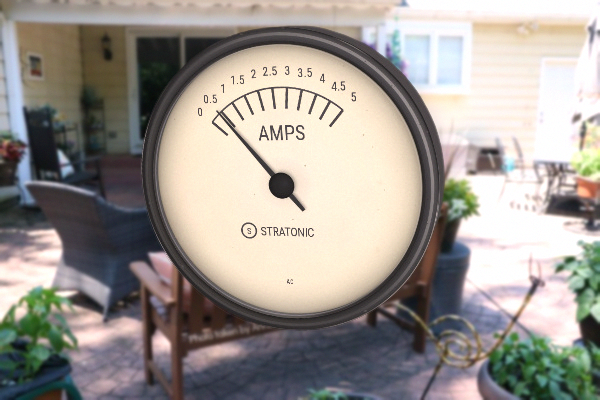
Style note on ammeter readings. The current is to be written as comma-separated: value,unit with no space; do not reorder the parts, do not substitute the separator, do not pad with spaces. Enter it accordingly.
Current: 0.5,A
